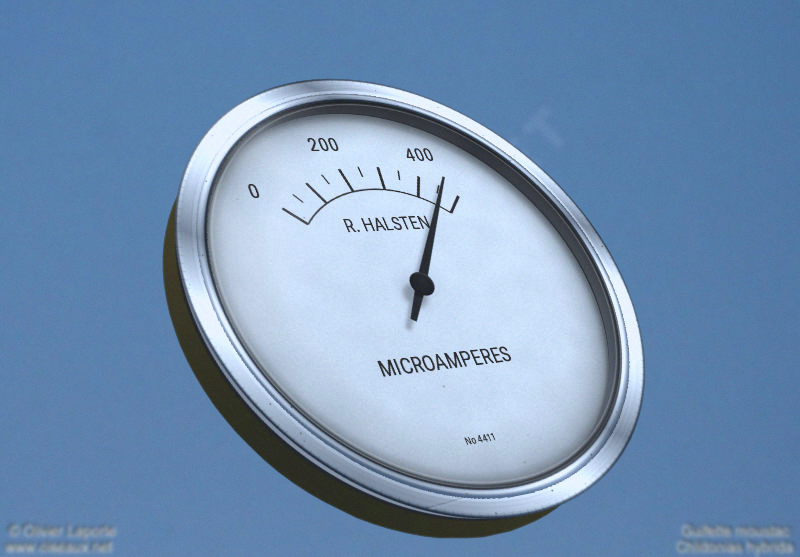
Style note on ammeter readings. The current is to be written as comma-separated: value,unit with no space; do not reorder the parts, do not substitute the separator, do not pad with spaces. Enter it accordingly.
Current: 450,µA
